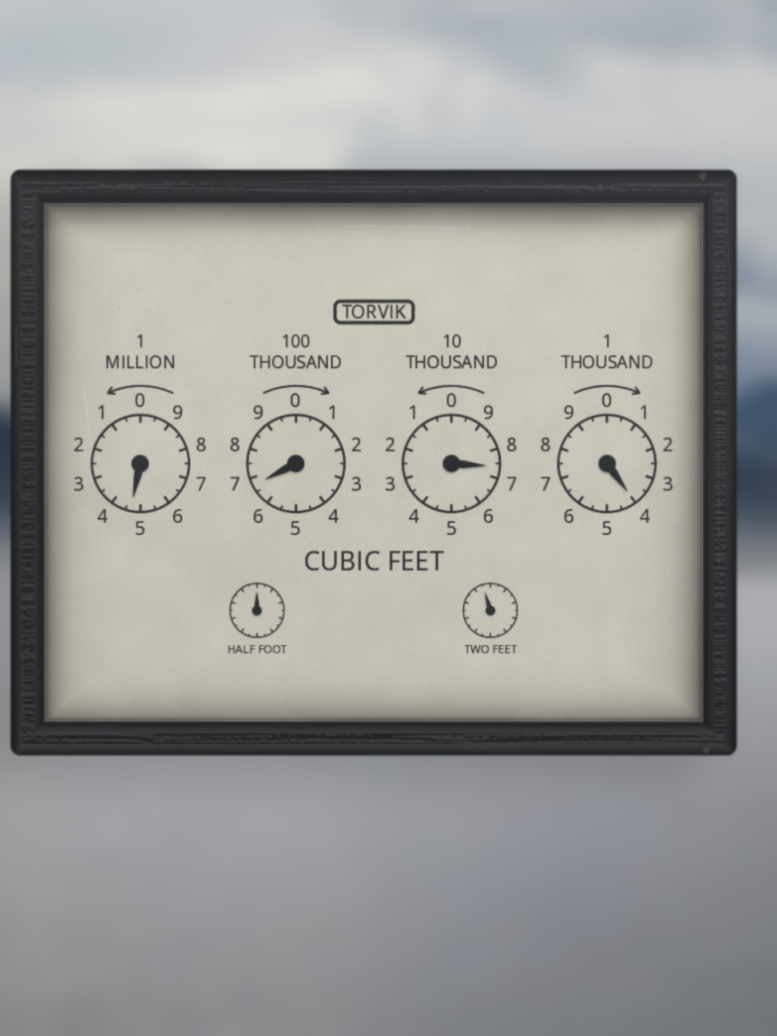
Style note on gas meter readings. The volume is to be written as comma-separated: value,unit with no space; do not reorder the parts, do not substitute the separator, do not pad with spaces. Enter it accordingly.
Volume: 467400,ft³
